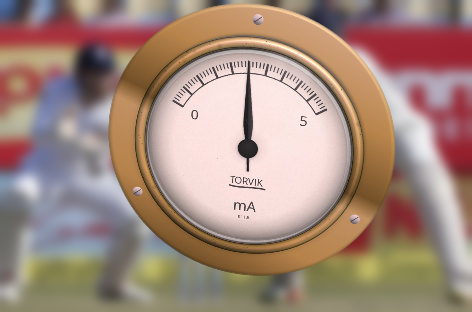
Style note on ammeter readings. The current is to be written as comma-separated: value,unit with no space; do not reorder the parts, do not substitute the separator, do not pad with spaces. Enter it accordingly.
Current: 2.5,mA
